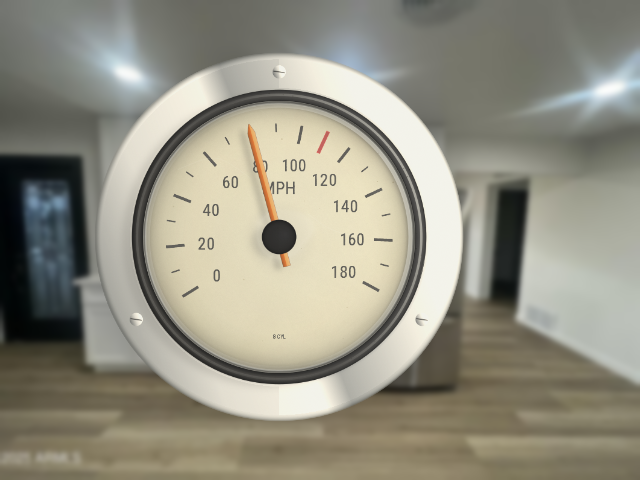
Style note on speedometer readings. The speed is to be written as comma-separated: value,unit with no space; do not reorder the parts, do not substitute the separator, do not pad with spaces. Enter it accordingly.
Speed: 80,mph
